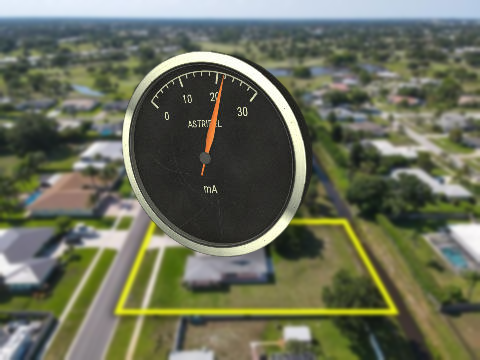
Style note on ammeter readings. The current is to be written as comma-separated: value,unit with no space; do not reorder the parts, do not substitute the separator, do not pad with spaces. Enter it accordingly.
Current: 22,mA
